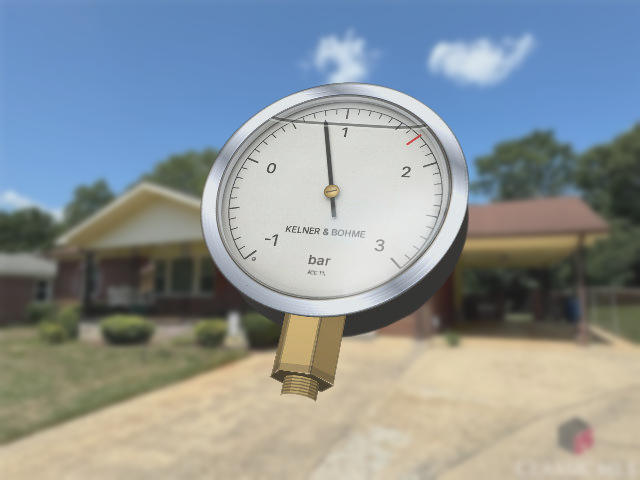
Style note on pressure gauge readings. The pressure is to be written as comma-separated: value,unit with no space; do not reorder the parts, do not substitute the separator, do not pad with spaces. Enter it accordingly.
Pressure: 0.8,bar
